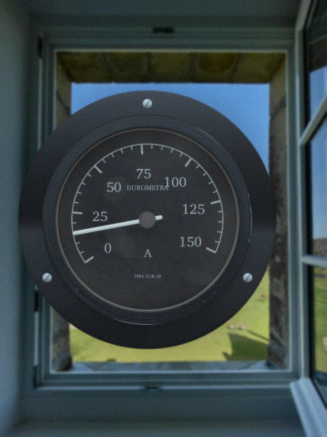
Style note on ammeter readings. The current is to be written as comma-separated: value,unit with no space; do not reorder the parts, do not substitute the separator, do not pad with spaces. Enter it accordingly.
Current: 15,A
